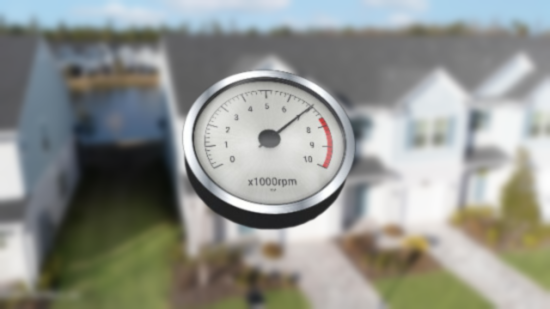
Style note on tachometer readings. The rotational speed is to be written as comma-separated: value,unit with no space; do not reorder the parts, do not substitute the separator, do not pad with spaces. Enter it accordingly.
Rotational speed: 7000,rpm
